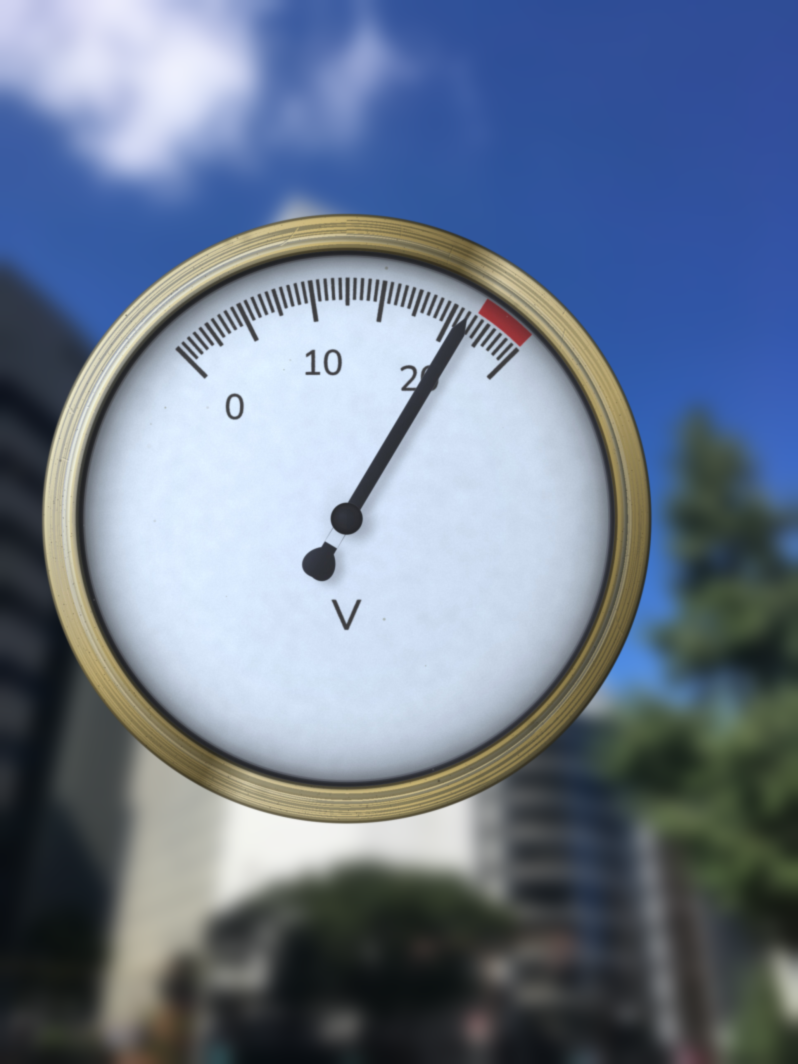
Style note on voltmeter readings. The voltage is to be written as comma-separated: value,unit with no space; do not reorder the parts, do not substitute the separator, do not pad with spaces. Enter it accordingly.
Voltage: 21,V
